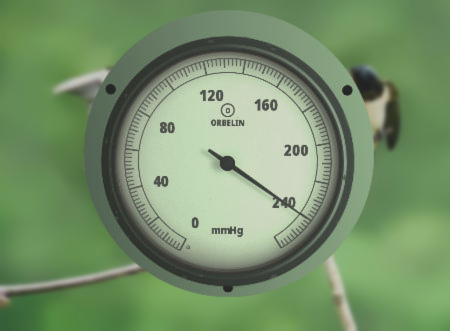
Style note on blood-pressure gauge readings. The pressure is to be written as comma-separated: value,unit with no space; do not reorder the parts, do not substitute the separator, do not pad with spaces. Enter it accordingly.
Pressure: 240,mmHg
